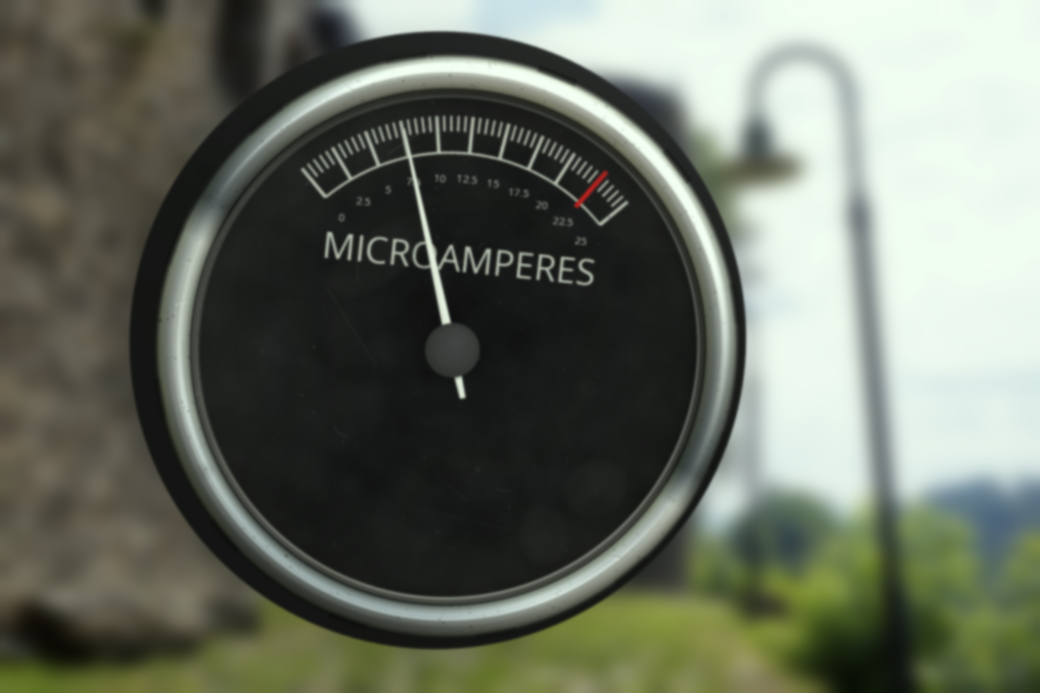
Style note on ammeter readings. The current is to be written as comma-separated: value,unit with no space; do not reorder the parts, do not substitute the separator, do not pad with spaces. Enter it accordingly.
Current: 7.5,µA
